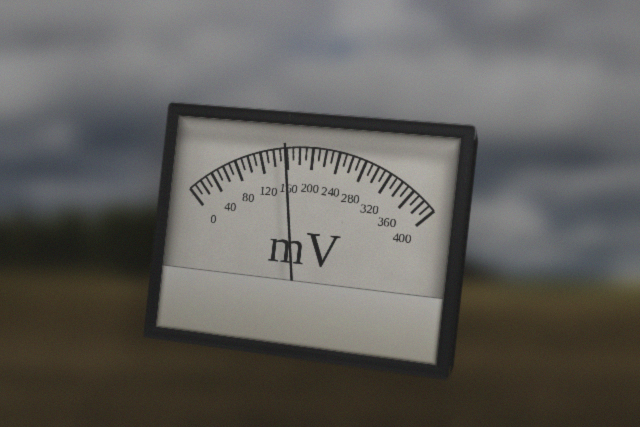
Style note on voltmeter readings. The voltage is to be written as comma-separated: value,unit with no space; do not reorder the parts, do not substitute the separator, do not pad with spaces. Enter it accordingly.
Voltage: 160,mV
